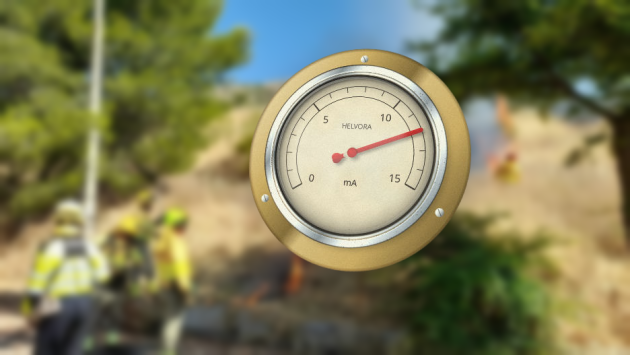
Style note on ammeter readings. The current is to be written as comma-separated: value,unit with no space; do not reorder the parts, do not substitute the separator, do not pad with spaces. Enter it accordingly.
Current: 12,mA
